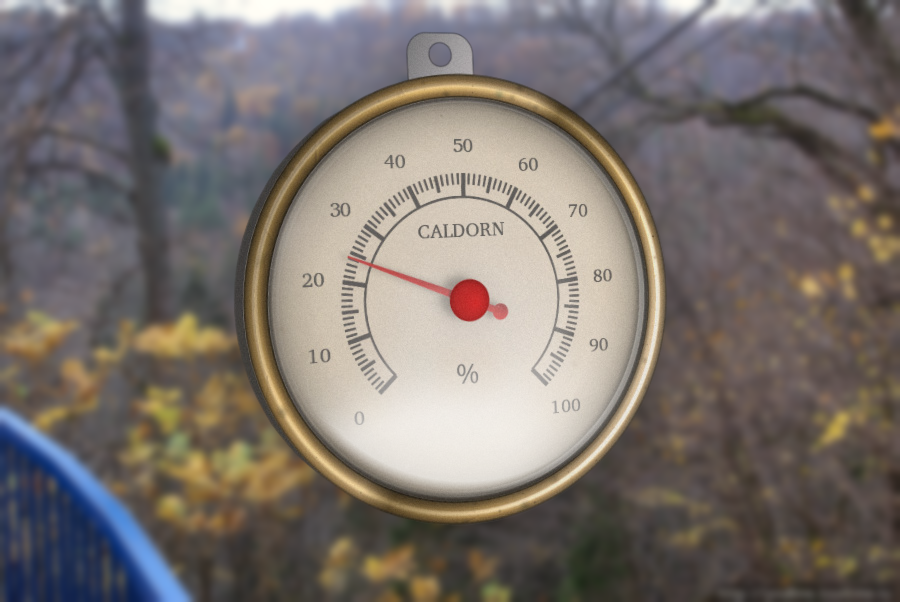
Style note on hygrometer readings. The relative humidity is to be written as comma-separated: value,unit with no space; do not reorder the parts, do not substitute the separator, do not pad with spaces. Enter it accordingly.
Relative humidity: 24,%
